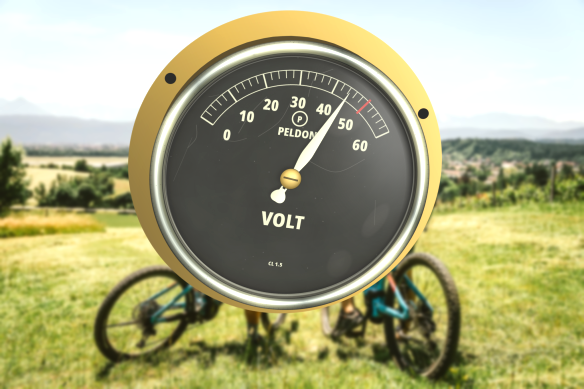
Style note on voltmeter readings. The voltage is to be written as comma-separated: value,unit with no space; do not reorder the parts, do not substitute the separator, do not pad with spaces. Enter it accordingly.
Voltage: 44,V
